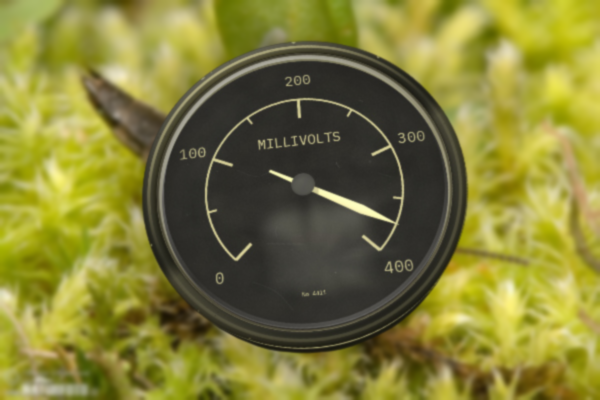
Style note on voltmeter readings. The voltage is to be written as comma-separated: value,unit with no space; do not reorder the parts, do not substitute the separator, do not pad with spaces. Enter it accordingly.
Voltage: 375,mV
